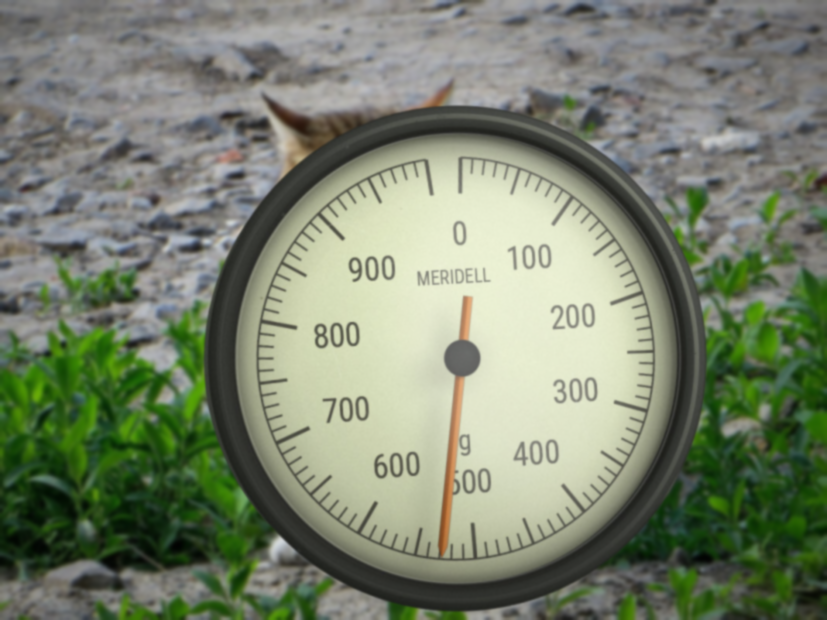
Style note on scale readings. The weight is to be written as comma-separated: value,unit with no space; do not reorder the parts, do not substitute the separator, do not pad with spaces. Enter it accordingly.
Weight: 530,g
